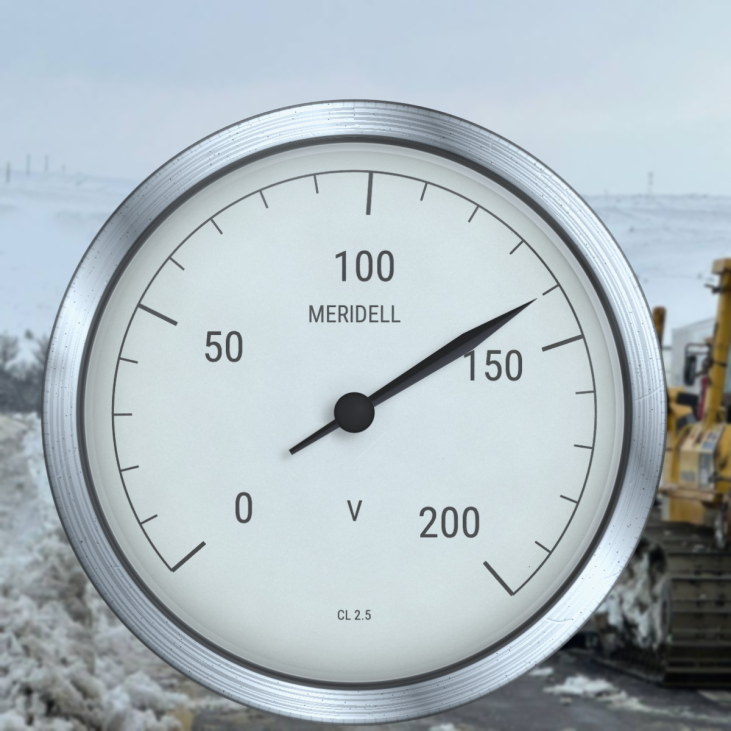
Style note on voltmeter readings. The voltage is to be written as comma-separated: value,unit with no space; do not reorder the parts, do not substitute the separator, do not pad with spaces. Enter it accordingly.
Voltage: 140,V
